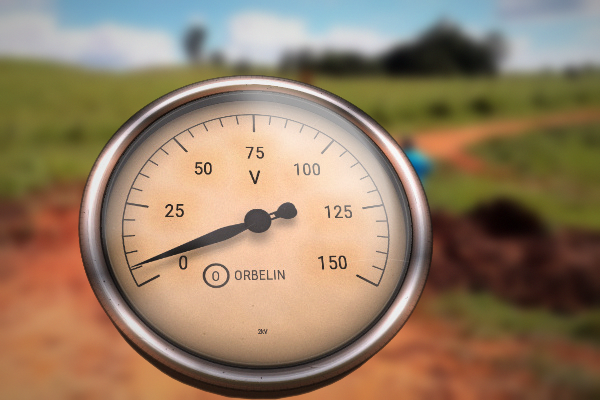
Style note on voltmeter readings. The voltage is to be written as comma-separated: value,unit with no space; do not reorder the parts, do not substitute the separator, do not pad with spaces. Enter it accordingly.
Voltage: 5,V
